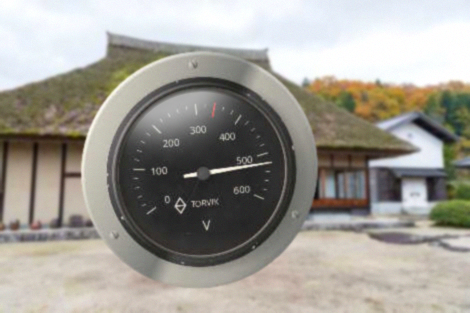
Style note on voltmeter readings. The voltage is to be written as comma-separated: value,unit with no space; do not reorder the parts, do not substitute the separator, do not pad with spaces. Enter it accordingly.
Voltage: 520,V
